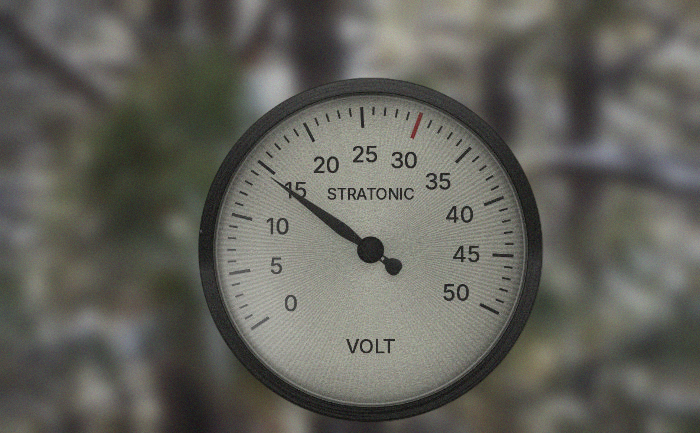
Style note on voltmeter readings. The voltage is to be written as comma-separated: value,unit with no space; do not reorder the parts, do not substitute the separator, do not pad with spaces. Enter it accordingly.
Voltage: 14.5,V
